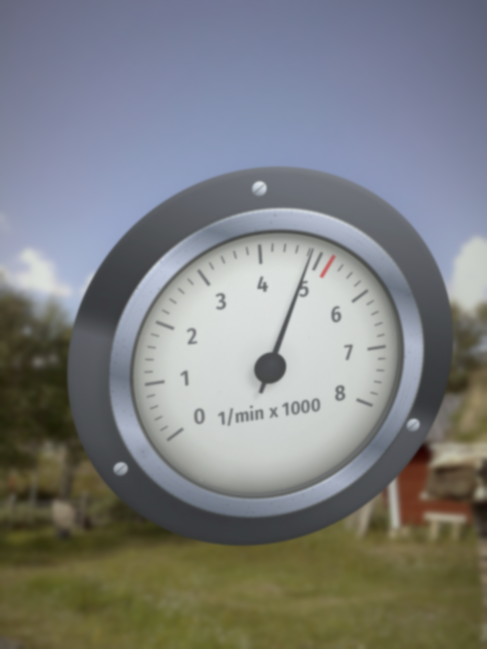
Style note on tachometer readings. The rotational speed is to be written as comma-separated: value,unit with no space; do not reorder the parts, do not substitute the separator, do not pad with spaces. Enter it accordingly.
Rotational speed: 4800,rpm
